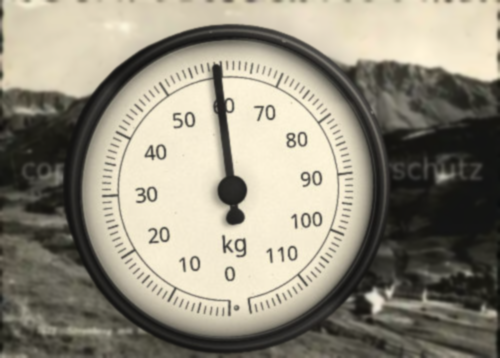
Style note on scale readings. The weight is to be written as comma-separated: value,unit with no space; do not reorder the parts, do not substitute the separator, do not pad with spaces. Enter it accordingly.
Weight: 59,kg
